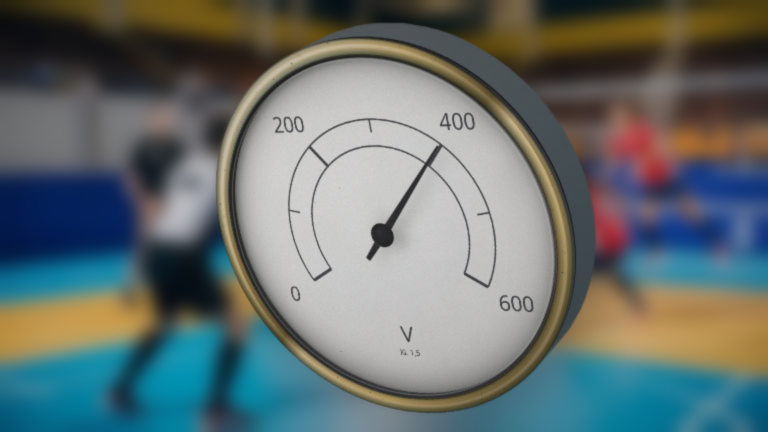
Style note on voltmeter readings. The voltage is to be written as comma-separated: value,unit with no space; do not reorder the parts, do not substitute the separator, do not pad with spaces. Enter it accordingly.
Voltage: 400,V
